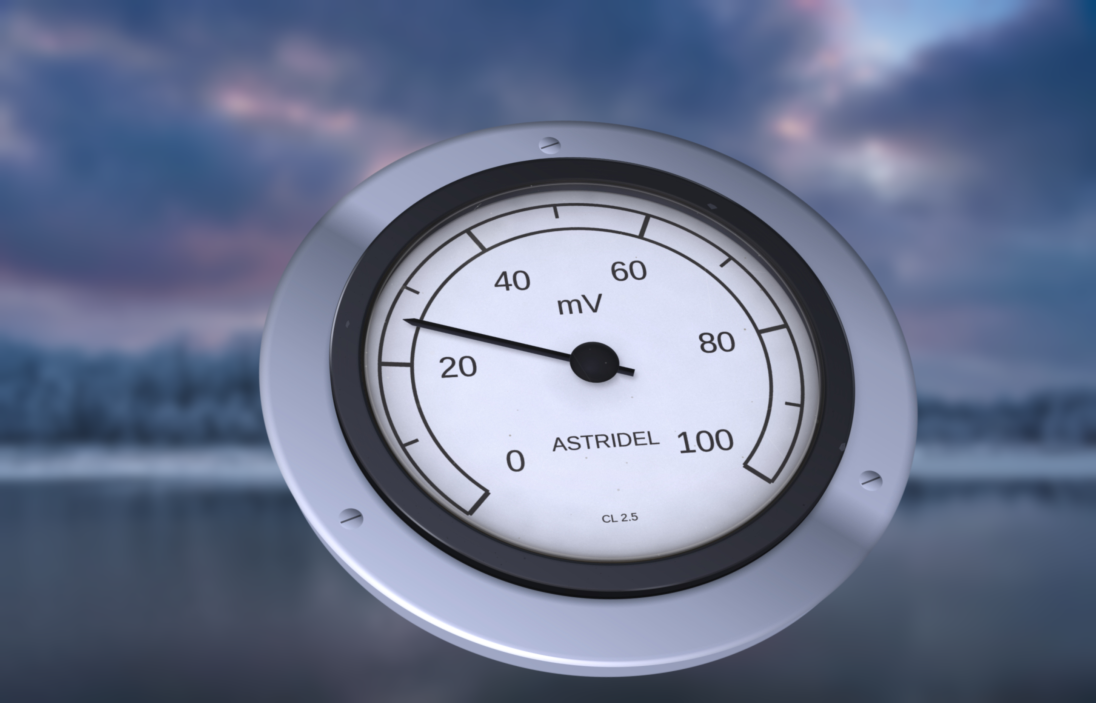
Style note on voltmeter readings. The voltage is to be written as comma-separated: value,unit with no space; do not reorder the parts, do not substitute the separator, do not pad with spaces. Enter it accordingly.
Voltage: 25,mV
